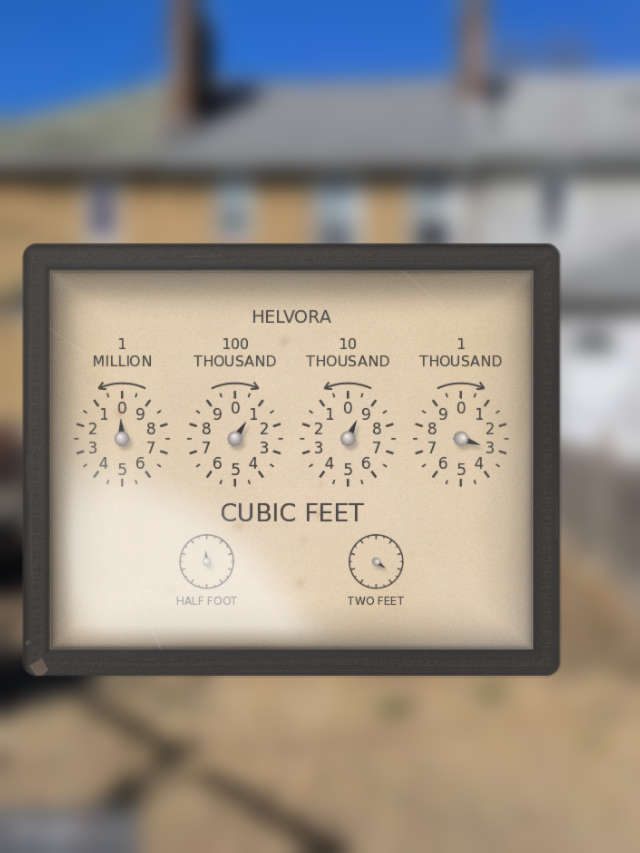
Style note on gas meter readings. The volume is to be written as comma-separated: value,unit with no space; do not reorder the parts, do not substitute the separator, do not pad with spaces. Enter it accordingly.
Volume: 9300,ft³
